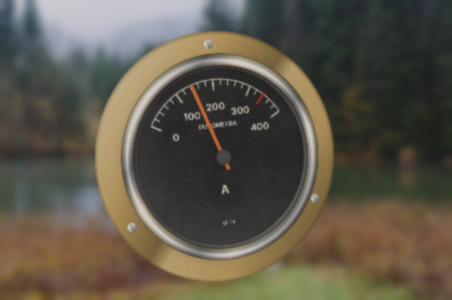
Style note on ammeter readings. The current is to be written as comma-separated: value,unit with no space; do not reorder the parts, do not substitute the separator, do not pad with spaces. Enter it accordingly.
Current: 140,A
